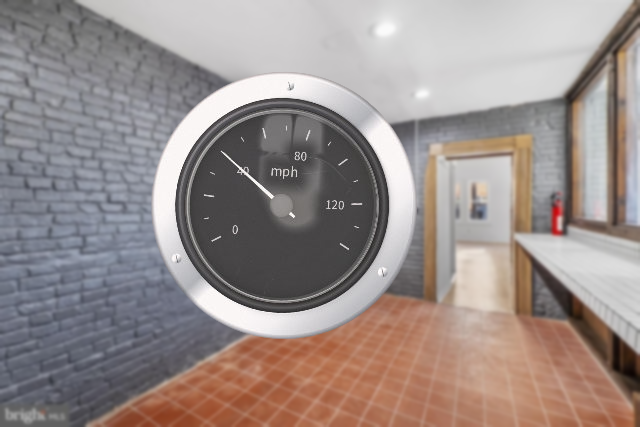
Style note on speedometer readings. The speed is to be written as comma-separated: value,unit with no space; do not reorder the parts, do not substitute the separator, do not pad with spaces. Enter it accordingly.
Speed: 40,mph
